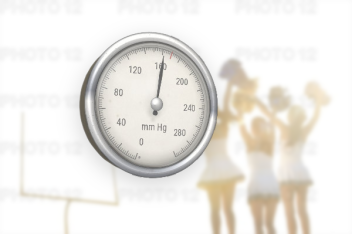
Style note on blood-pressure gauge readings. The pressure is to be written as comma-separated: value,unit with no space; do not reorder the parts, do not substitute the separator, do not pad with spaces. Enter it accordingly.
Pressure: 160,mmHg
